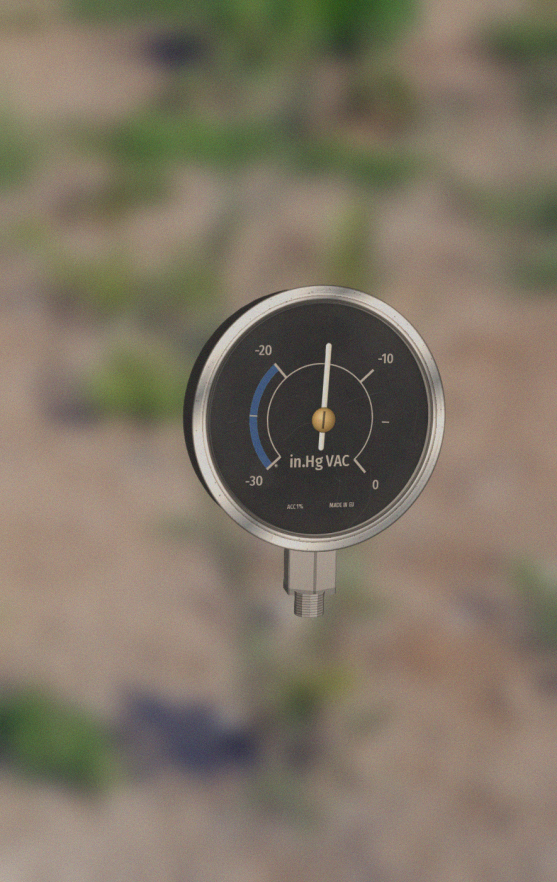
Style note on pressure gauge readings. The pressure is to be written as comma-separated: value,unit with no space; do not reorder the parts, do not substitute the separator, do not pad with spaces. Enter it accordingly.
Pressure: -15,inHg
